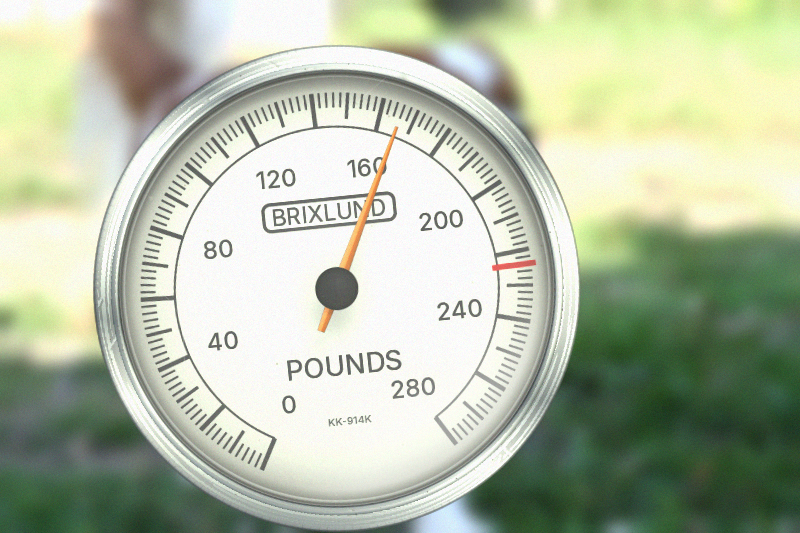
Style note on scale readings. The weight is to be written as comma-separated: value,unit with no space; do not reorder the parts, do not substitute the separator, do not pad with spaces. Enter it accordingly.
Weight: 166,lb
